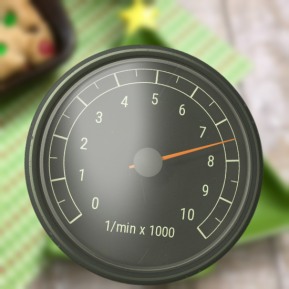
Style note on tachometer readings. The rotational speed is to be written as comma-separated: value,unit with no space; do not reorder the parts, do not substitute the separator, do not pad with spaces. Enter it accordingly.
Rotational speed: 7500,rpm
